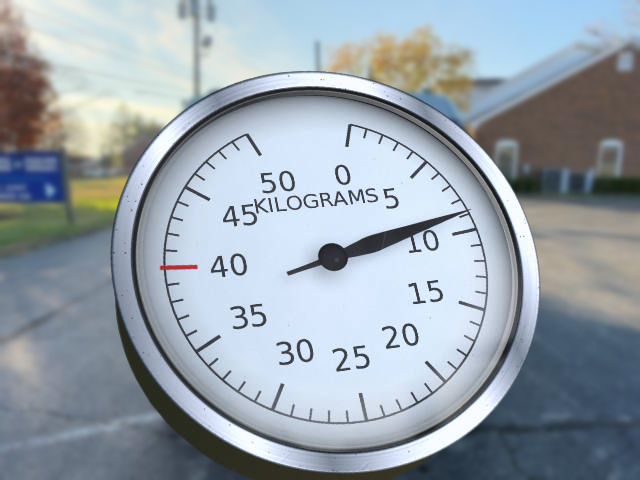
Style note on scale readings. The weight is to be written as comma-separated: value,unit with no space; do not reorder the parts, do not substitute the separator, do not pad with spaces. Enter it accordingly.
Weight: 9,kg
